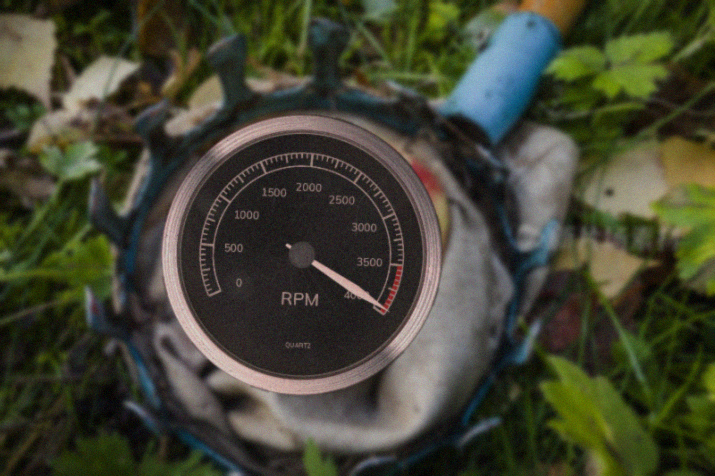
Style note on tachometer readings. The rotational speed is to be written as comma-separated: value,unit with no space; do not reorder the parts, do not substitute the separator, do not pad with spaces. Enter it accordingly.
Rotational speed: 3950,rpm
